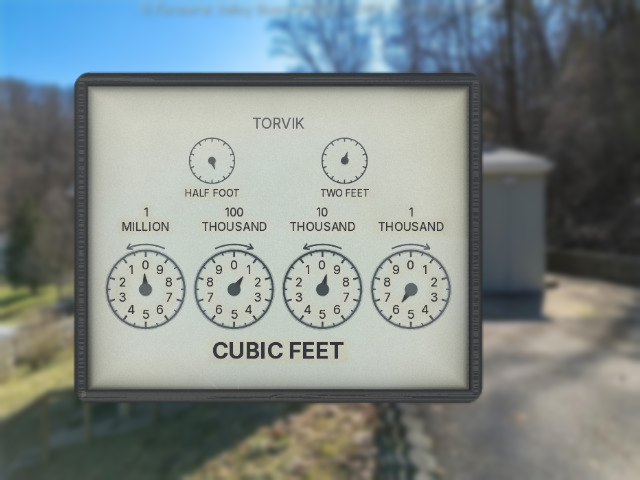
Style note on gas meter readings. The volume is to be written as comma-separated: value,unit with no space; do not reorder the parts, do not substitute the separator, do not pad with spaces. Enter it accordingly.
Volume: 9600,ft³
